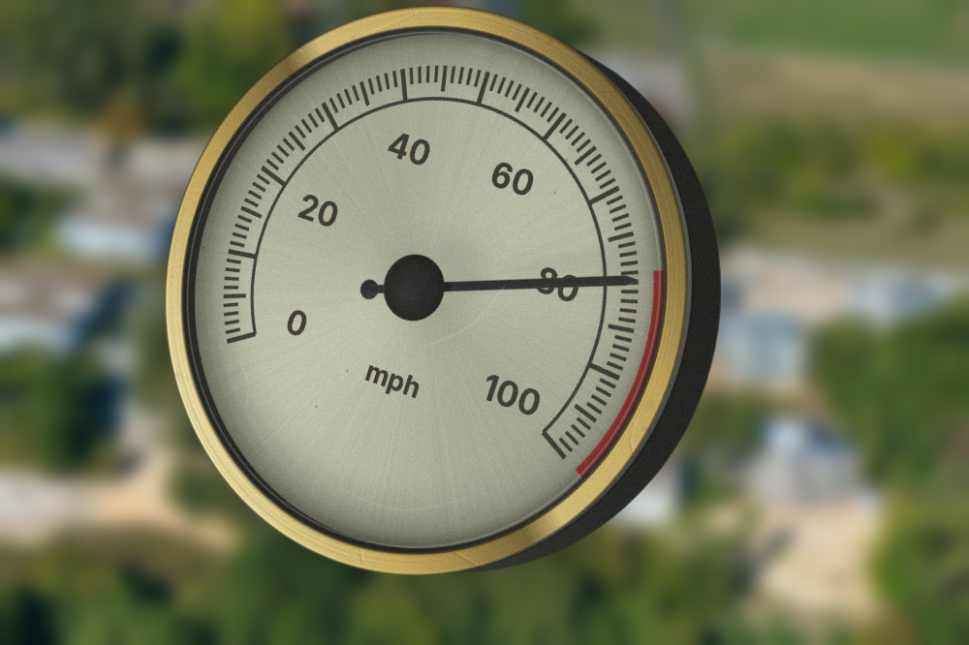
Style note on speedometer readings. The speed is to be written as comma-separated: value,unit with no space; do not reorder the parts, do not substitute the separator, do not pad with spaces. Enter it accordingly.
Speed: 80,mph
